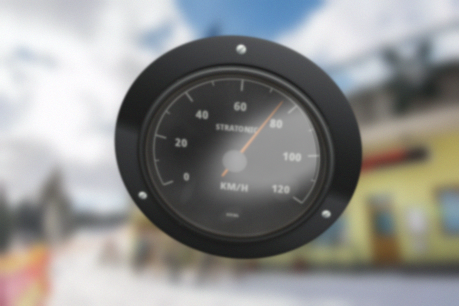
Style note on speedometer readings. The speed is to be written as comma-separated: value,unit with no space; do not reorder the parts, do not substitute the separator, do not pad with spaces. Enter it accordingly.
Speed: 75,km/h
